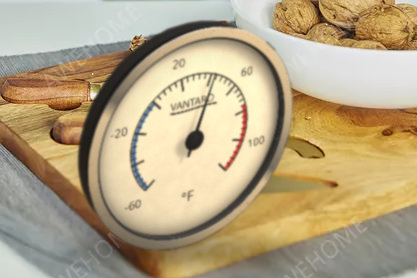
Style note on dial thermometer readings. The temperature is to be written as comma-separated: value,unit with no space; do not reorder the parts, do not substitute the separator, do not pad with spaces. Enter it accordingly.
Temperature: 40,°F
